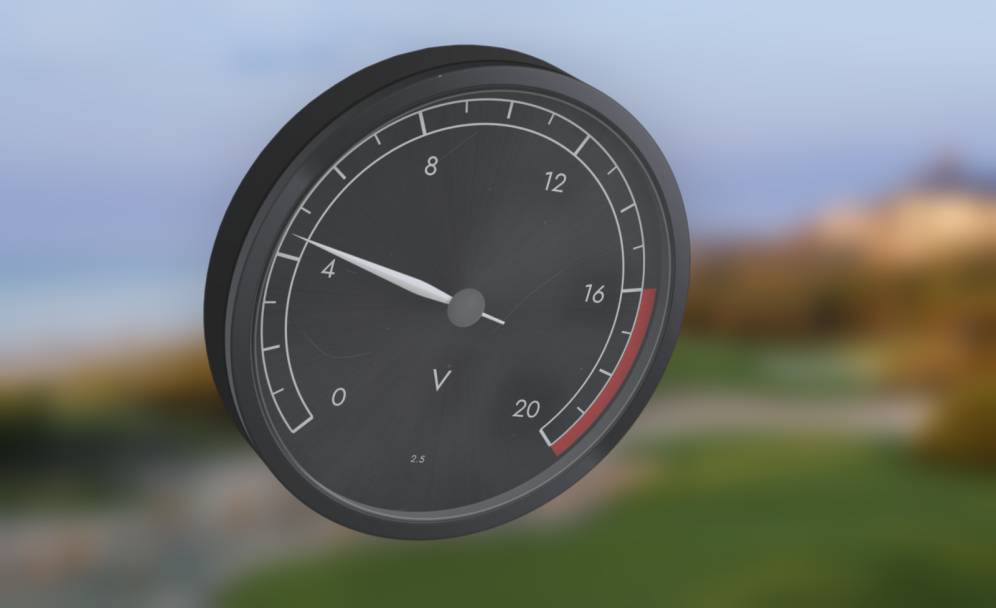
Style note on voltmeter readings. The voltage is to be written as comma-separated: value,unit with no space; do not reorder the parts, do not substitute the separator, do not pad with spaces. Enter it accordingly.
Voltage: 4.5,V
